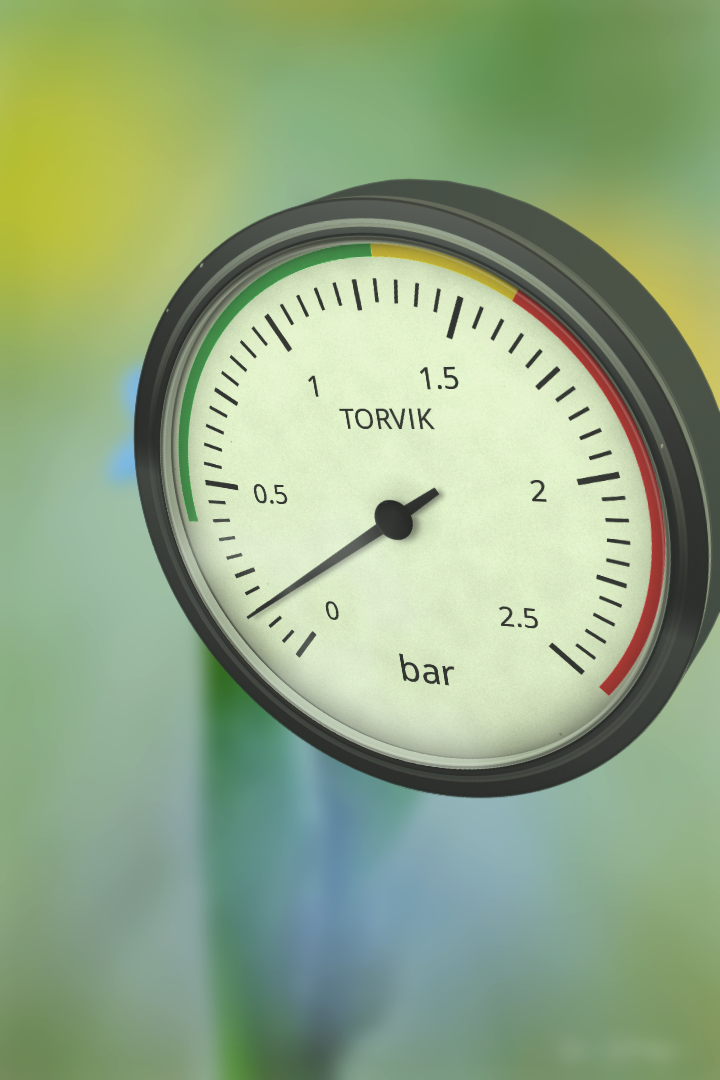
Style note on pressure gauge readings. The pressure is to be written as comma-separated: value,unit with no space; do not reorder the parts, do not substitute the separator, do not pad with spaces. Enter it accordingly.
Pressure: 0.15,bar
